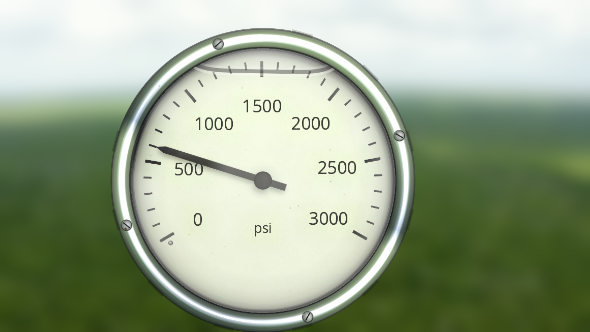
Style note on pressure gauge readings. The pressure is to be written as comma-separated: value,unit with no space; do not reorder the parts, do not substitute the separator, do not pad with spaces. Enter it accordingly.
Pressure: 600,psi
